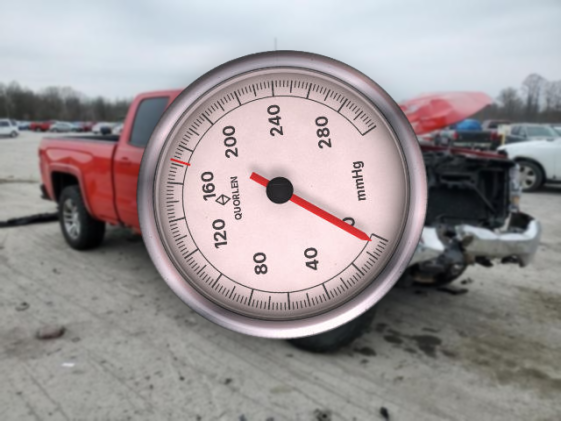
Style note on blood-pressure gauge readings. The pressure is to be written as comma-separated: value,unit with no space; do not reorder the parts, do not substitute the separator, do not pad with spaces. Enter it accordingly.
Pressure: 4,mmHg
